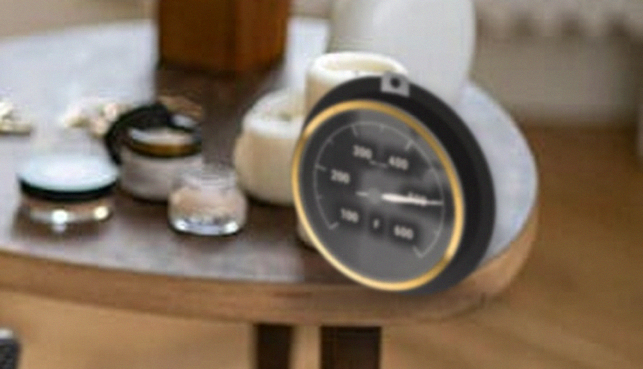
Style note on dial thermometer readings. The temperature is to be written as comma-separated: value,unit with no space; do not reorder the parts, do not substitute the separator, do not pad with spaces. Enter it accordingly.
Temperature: 500,°F
